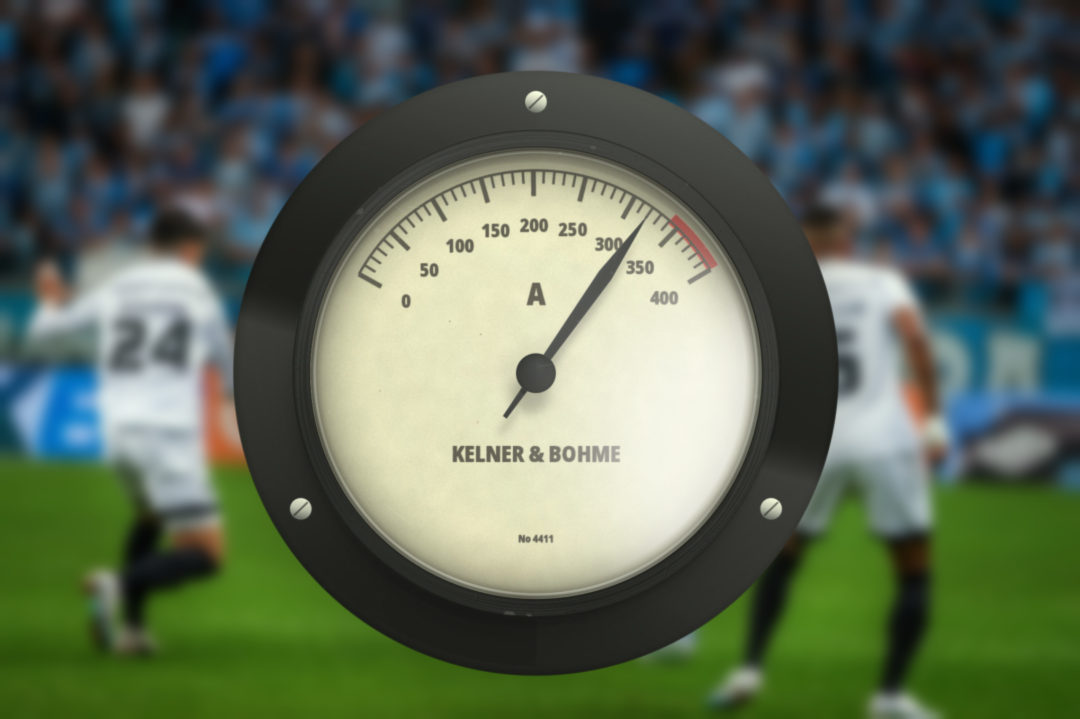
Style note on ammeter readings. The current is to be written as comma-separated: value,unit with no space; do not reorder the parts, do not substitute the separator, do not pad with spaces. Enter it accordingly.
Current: 320,A
